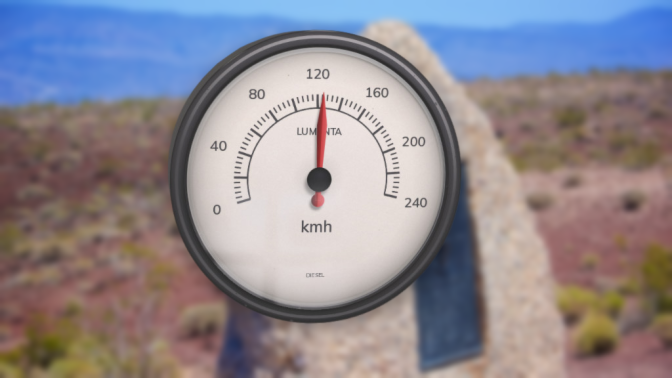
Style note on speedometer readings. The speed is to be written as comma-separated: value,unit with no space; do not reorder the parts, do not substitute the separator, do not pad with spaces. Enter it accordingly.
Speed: 124,km/h
